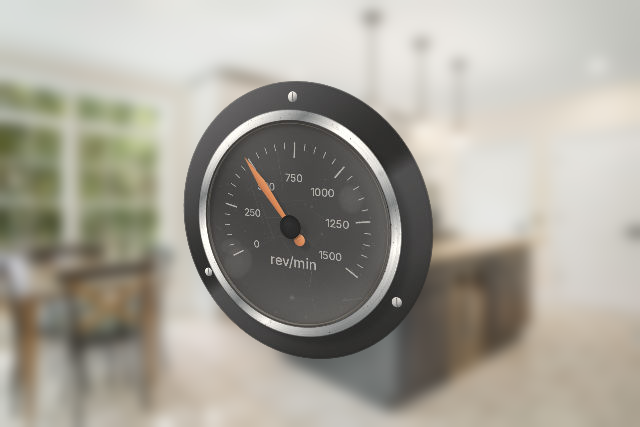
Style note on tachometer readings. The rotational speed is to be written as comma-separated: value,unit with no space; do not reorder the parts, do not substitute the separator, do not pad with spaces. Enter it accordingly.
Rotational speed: 500,rpm
